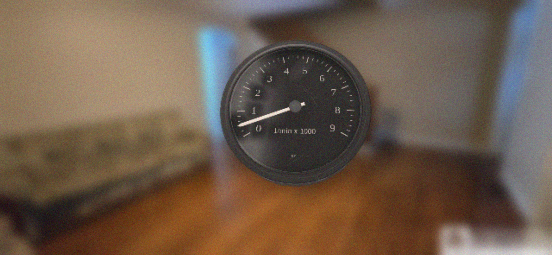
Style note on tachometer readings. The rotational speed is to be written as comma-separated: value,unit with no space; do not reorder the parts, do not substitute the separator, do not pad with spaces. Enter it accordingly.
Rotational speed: 400,rpm
